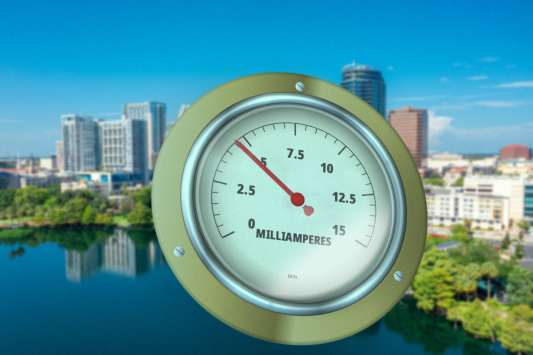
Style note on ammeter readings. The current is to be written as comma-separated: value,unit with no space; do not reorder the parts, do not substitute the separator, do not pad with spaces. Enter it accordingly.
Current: 4.5,mA
